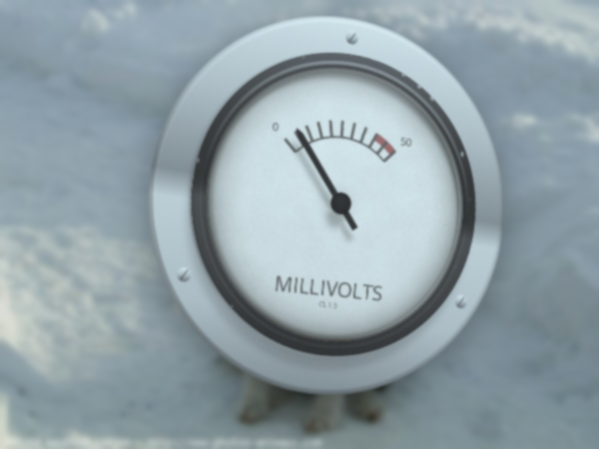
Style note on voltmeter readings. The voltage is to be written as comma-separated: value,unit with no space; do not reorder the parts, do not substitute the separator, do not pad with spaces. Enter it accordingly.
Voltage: 5,mV
